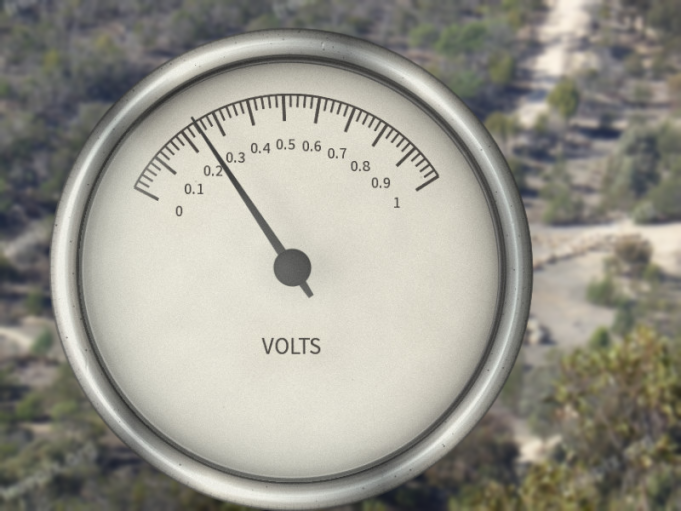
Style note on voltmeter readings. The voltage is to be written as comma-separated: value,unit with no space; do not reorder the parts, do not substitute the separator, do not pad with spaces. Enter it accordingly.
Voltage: 0.24,V
